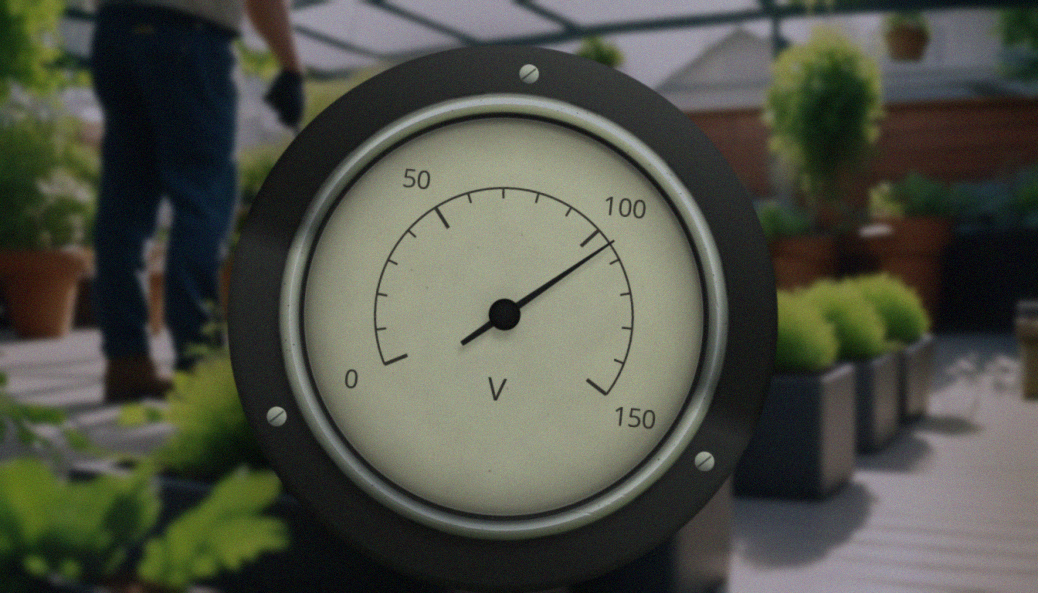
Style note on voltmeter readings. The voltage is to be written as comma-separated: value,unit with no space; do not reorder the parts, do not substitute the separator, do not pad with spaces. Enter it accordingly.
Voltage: 105,V
